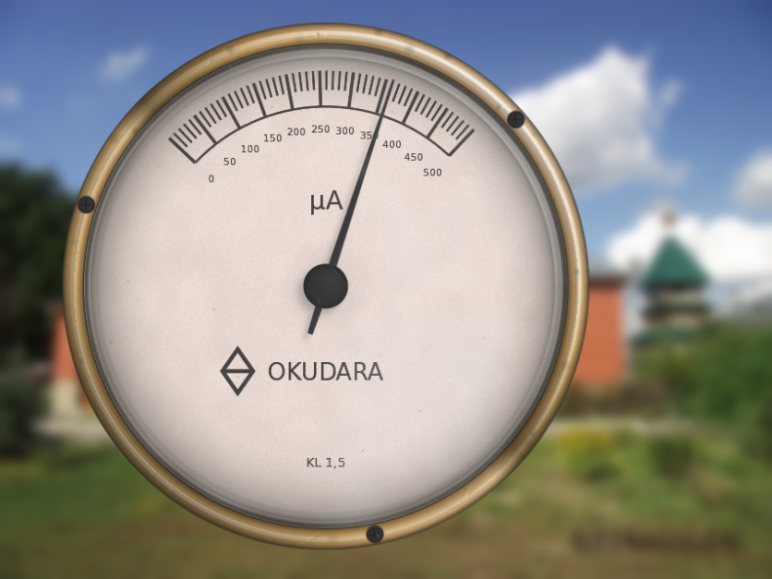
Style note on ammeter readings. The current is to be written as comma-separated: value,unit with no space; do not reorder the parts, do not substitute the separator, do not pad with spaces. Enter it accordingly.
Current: 360,µA
